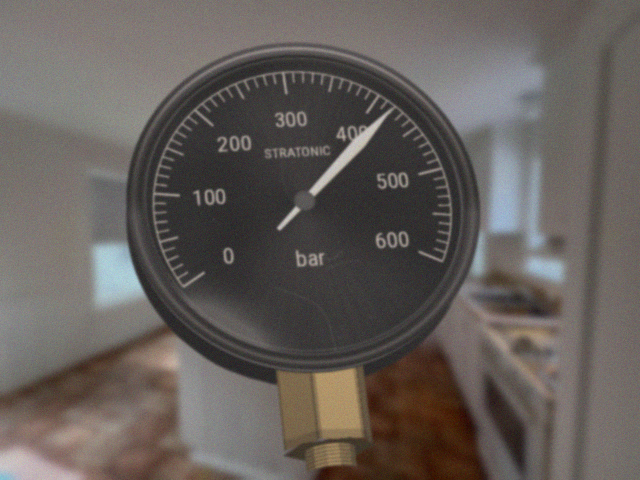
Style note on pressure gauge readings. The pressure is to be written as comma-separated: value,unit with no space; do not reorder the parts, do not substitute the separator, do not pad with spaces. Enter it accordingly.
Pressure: 420,bar
